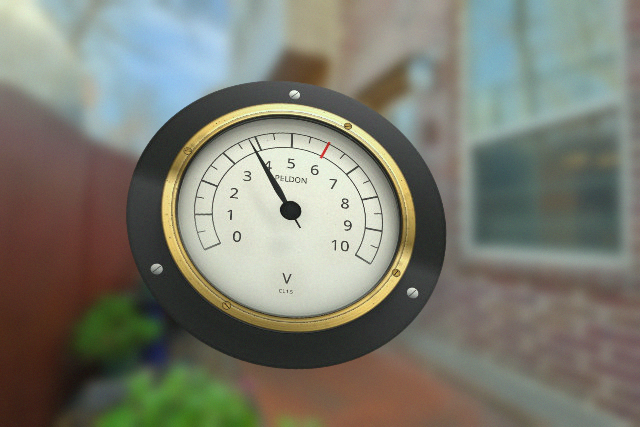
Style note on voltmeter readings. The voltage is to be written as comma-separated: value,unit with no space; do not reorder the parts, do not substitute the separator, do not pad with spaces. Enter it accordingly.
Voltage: 3.75,V
